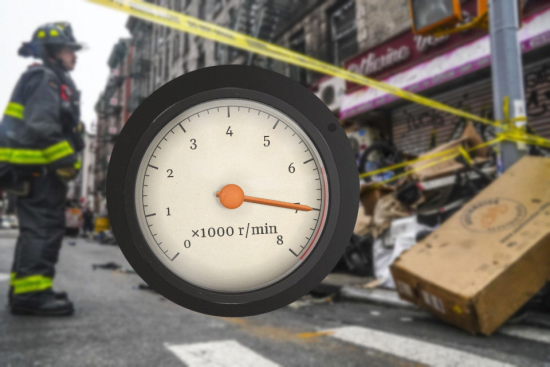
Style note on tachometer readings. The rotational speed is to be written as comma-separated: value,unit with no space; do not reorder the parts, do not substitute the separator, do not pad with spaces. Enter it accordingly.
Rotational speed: 7000,rpm
